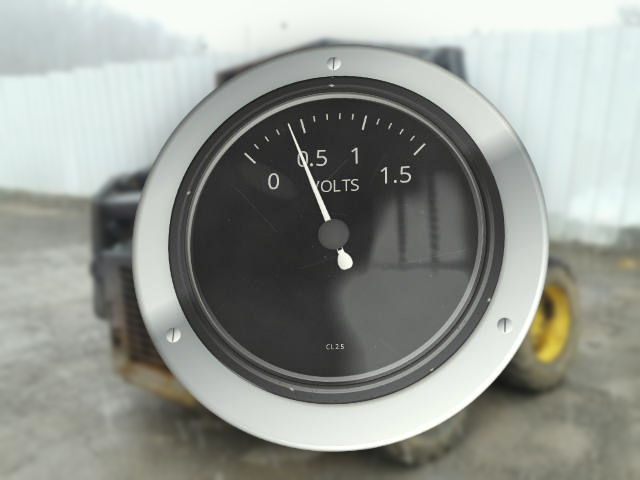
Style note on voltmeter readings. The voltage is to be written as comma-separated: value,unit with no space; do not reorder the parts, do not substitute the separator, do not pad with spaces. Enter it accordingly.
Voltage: 0.4,V
